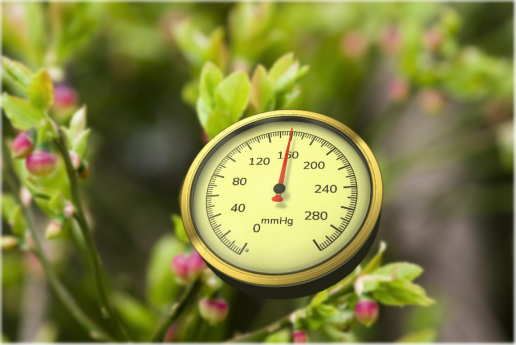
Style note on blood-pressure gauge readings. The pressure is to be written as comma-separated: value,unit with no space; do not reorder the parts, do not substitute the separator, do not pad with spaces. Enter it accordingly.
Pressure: 160,mmHg
